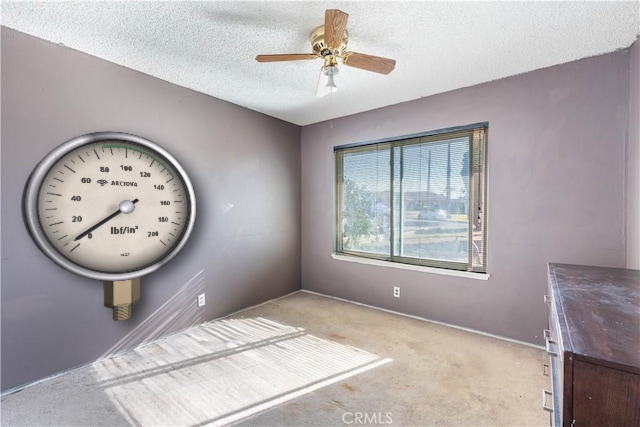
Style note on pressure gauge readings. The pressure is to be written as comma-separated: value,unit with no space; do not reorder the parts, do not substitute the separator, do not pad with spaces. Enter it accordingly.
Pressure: 5,psi
